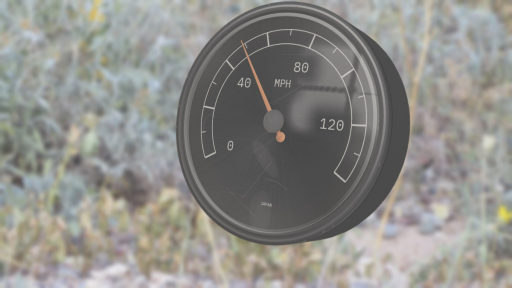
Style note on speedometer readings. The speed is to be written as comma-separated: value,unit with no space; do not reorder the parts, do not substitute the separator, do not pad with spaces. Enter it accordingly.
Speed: 50,mph
